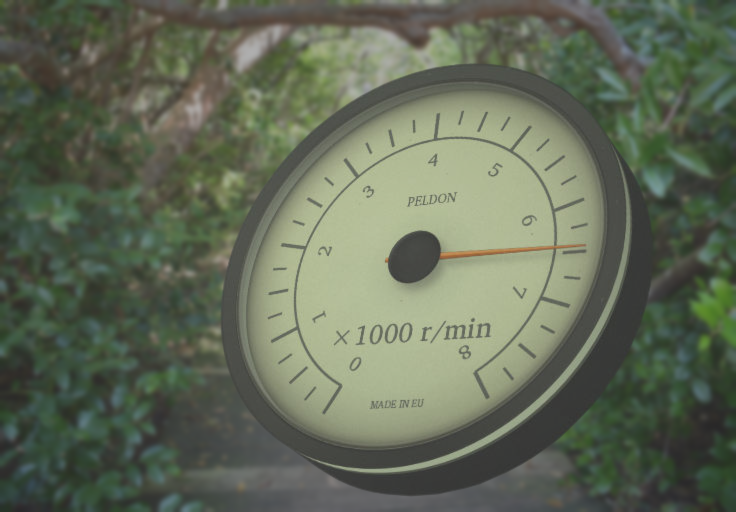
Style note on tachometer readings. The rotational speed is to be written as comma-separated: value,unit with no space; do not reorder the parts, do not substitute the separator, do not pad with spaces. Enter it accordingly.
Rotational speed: 6500,rpm
